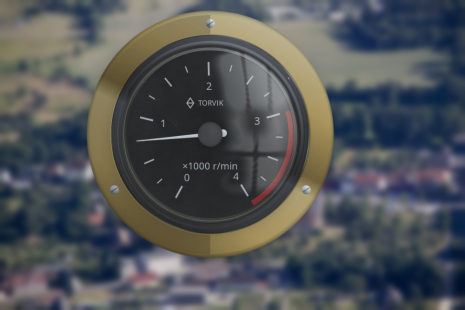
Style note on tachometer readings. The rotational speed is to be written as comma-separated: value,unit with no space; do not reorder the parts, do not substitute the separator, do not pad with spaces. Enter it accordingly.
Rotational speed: 750,rpm
